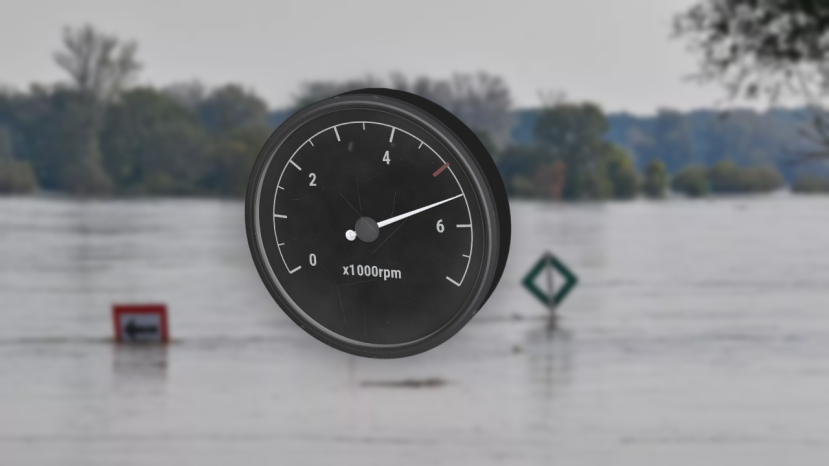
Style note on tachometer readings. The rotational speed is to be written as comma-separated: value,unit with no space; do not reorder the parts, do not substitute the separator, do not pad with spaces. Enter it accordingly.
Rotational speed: 5500,rpm
